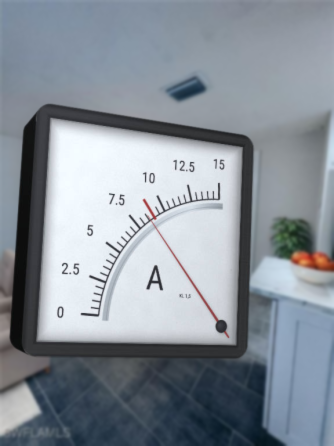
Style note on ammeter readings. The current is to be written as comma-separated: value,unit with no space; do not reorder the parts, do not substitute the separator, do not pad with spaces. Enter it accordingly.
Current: 8.5,A
